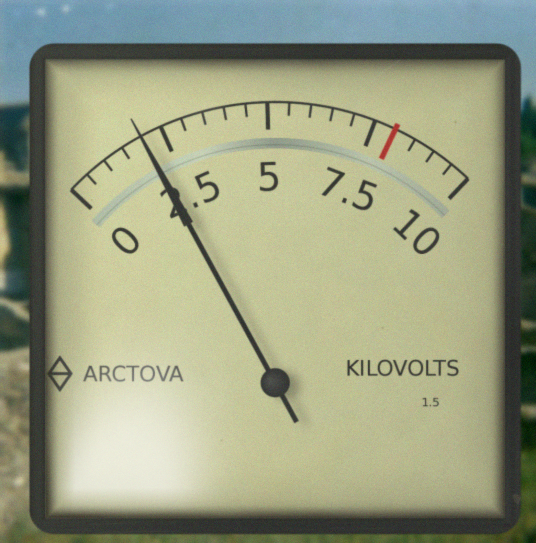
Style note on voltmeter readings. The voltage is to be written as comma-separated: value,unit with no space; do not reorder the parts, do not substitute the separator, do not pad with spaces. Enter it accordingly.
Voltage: 2,kV
